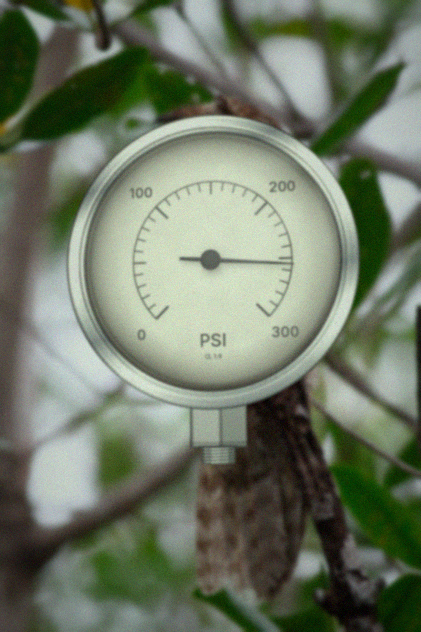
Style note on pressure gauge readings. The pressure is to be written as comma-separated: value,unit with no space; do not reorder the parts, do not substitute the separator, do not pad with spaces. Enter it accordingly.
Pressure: 255,psi
